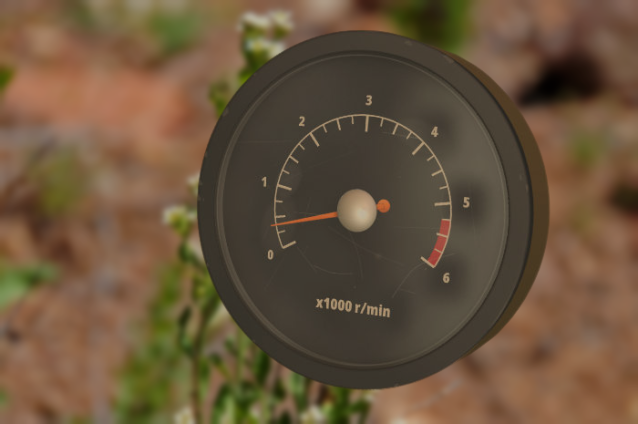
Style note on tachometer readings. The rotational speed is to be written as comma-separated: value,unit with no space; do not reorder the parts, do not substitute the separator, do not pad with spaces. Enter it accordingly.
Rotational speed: 375,rpm
